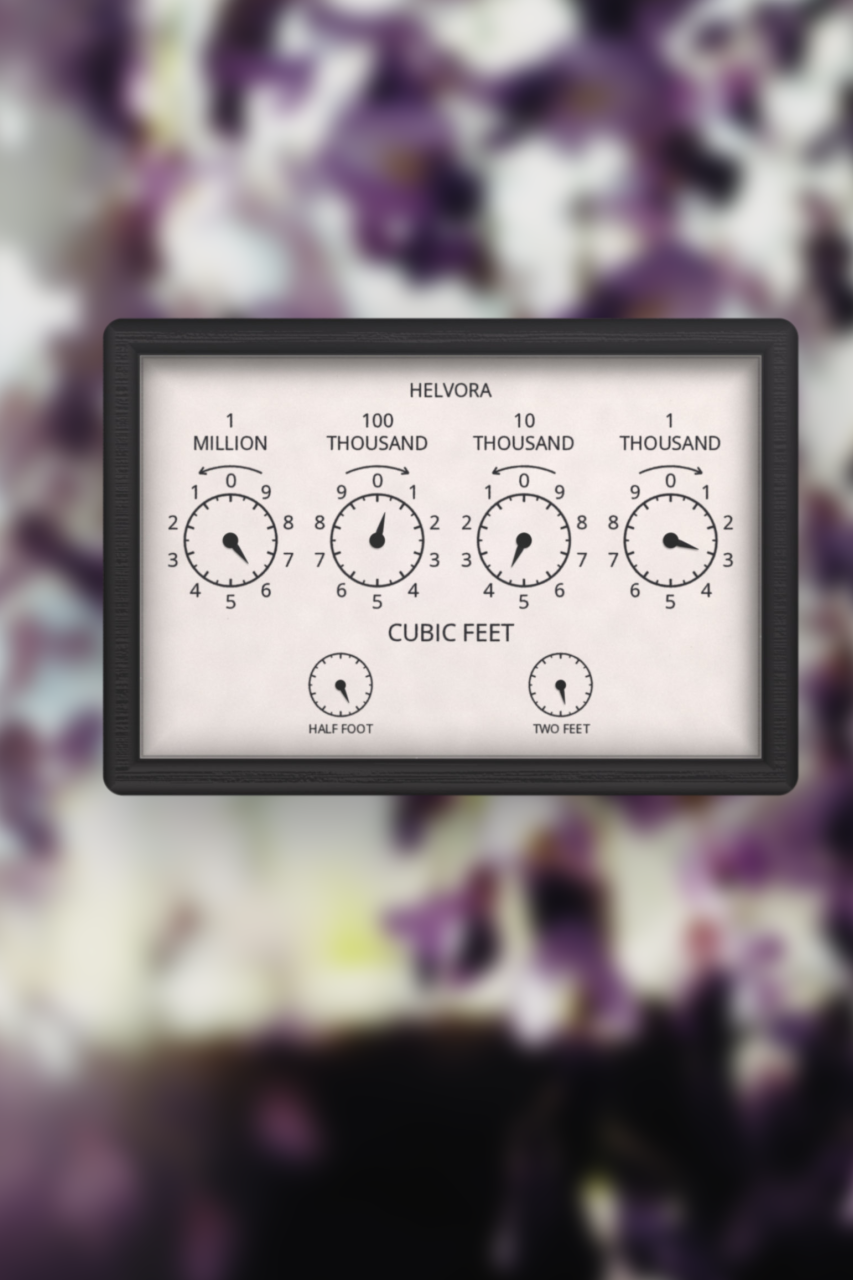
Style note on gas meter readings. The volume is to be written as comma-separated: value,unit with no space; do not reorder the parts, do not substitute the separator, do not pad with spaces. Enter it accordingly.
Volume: 604300,ft³
